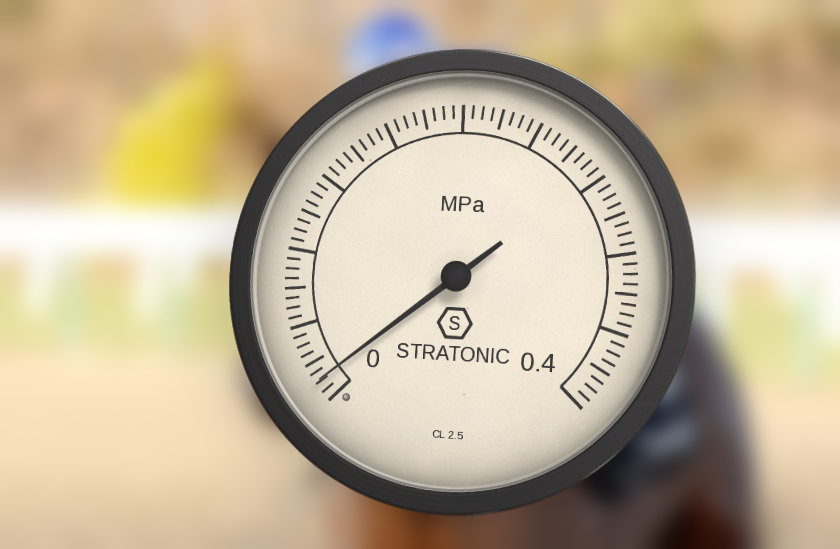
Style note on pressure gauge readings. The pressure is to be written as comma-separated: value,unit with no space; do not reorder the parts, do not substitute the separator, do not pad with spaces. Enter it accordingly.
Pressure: 0.01,MPa
